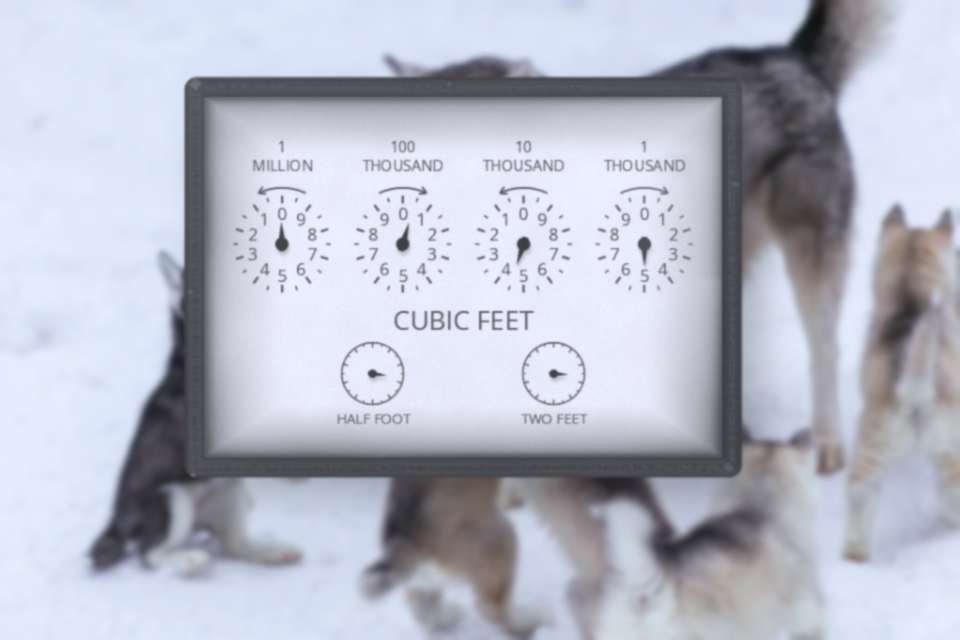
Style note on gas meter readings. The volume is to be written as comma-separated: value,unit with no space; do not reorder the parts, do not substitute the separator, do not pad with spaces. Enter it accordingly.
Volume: 4500,ft³
